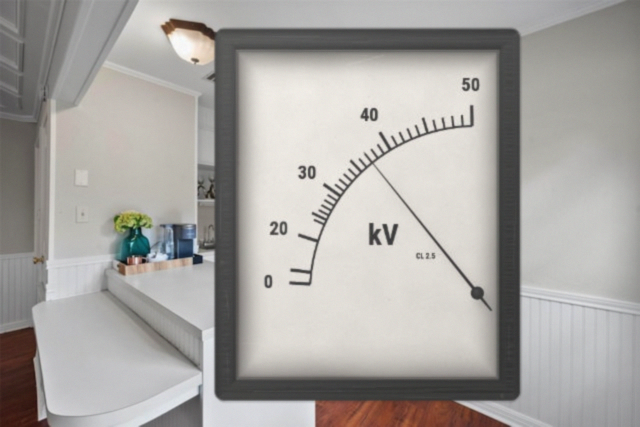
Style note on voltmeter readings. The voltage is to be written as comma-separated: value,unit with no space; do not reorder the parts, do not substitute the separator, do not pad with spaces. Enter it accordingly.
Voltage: 37,kV
